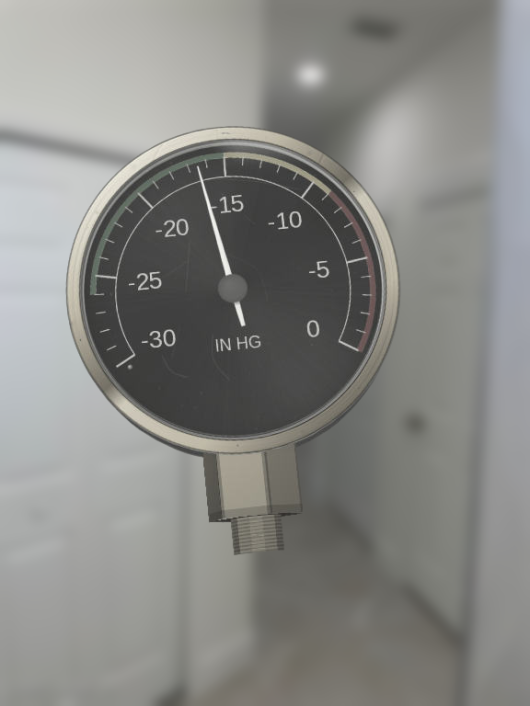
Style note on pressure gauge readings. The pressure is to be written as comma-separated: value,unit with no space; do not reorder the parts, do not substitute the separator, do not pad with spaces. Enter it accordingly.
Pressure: -16.5,inHg
